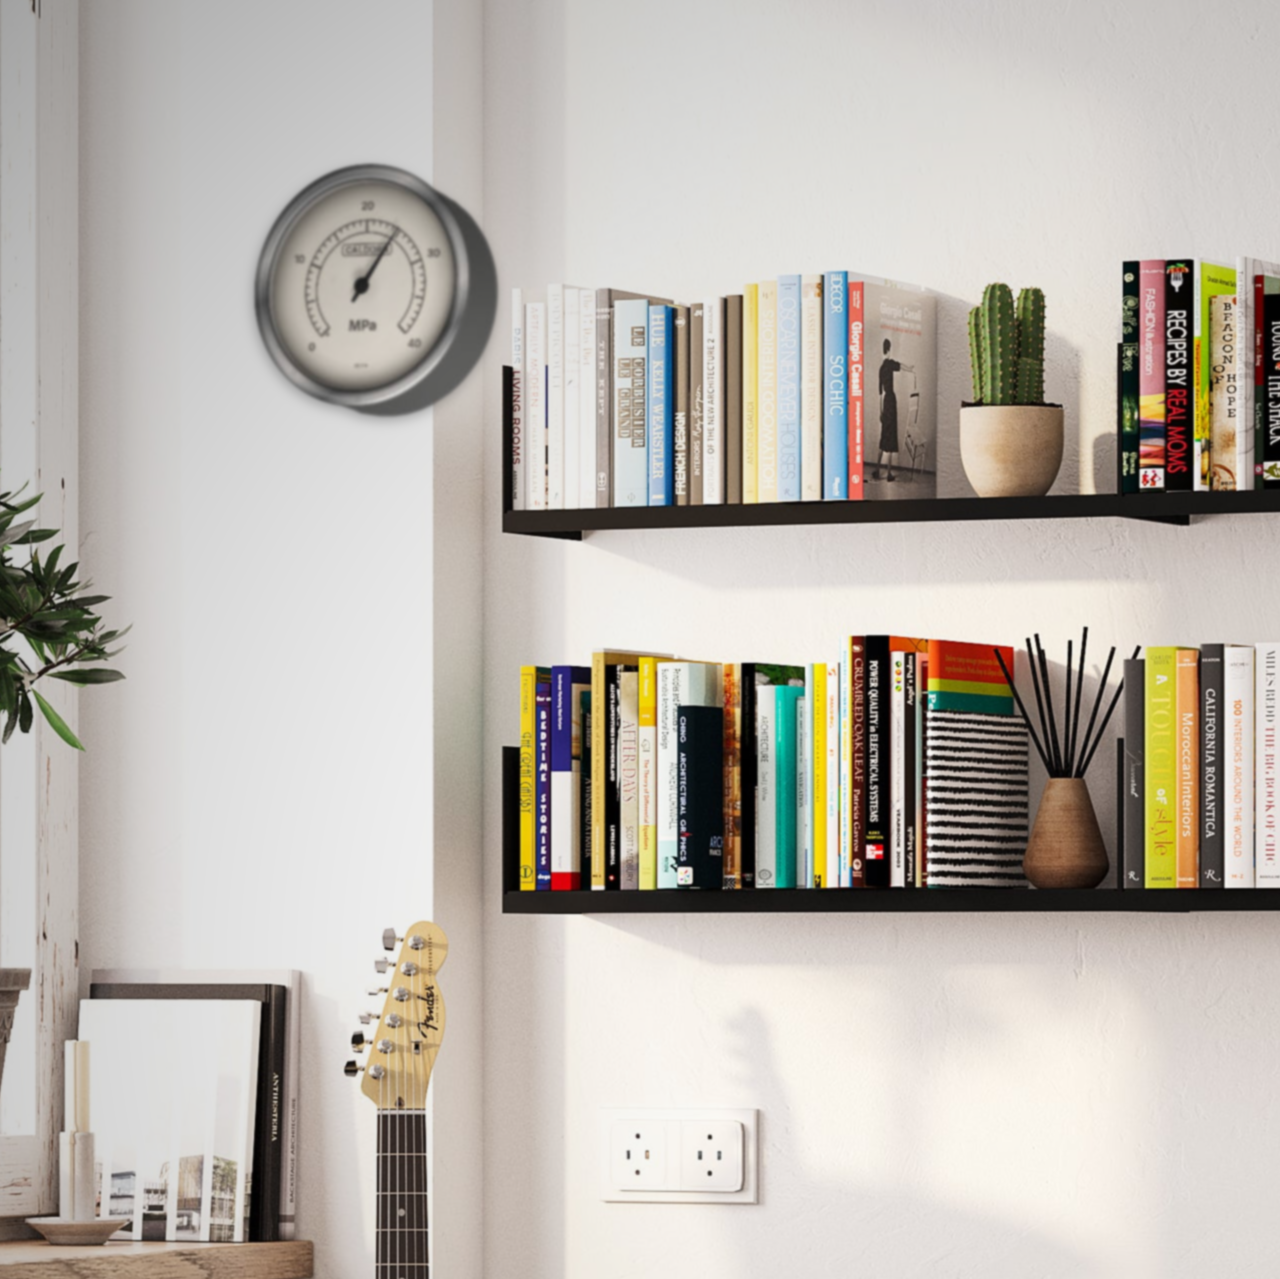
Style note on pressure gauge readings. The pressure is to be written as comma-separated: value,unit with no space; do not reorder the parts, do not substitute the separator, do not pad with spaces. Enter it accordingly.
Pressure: 25,MPa
